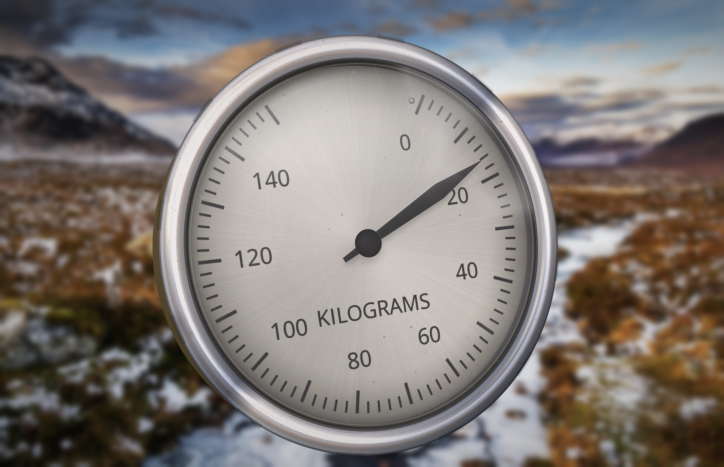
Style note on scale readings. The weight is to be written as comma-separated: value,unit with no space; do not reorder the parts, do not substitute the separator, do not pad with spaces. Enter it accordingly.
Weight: 16,kg
